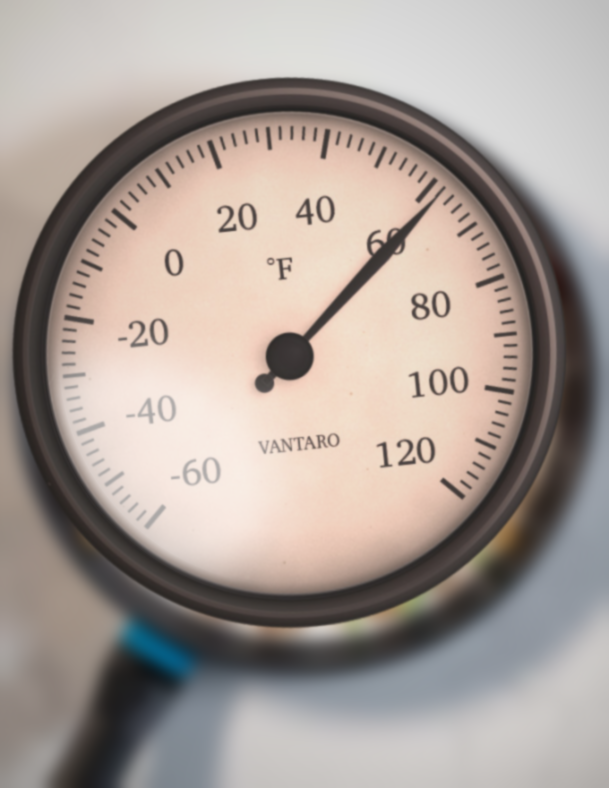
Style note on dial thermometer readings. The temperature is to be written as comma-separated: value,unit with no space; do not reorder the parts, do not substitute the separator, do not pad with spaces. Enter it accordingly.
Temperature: 62,°F
